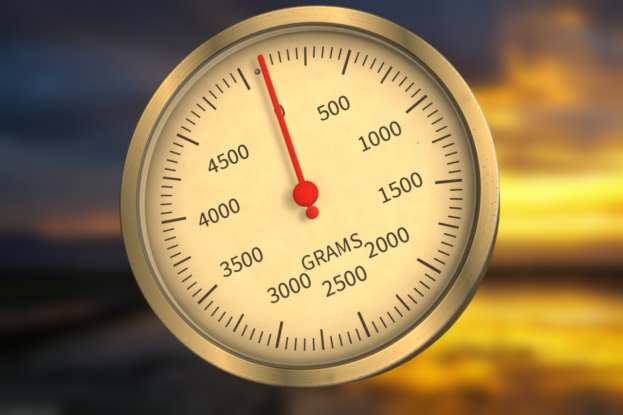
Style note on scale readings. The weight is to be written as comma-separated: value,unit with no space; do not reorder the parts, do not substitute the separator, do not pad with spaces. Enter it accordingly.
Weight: 0,g
